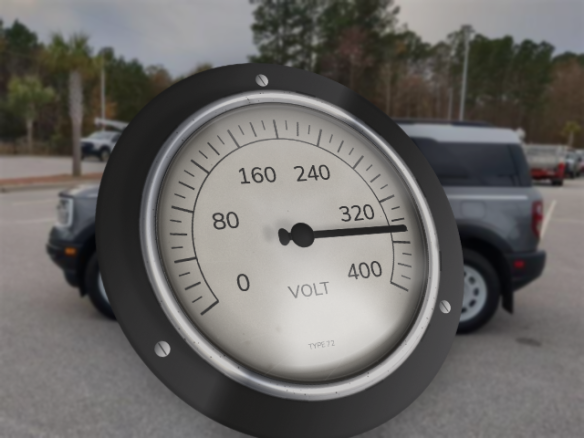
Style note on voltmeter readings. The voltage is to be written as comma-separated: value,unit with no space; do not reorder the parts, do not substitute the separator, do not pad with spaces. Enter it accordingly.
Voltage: 350,V
